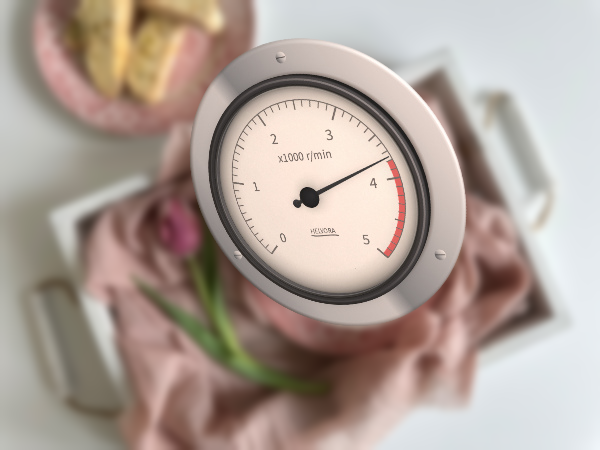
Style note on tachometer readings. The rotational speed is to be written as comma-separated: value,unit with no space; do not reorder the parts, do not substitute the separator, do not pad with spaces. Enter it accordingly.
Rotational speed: 3750,rpm
